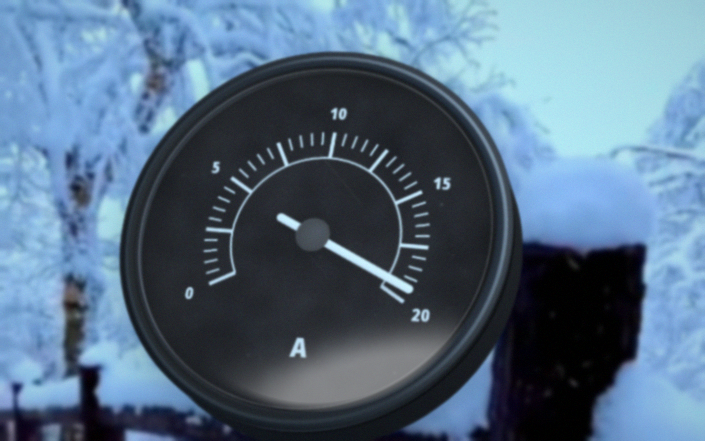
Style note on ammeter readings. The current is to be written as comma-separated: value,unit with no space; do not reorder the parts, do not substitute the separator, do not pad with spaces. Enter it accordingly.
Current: 19.5,A
